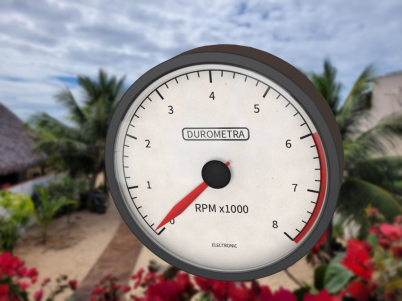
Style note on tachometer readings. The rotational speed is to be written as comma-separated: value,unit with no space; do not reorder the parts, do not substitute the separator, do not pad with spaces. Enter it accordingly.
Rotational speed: 100,rpm
